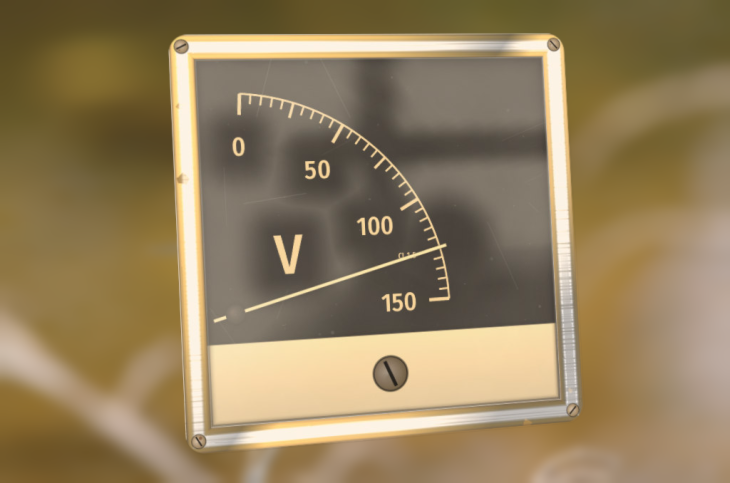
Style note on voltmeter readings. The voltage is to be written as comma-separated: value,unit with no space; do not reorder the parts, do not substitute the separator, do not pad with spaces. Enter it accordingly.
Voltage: 125,V
